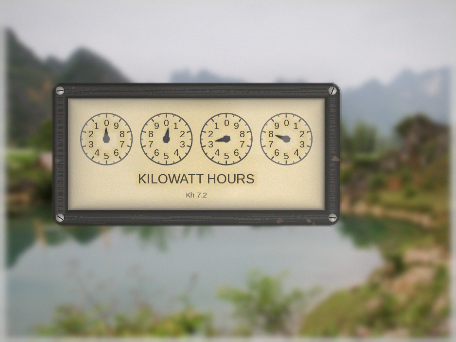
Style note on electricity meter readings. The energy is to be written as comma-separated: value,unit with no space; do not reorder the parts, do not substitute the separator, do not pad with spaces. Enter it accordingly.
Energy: 28,kWh
